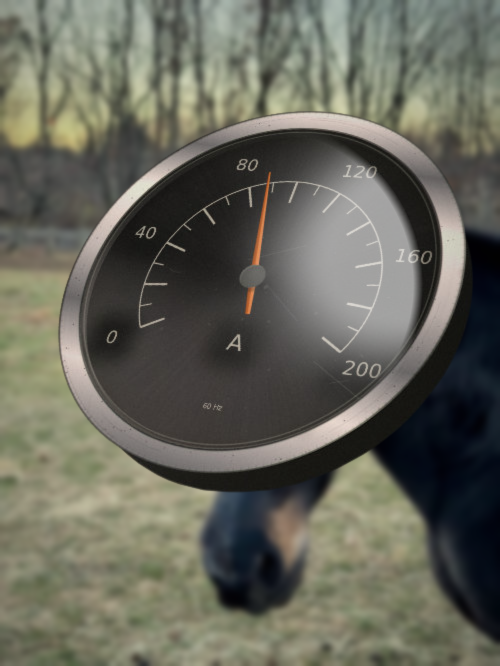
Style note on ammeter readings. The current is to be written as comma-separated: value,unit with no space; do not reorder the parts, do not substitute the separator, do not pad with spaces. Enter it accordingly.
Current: 90,A
